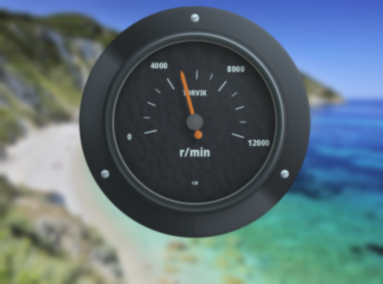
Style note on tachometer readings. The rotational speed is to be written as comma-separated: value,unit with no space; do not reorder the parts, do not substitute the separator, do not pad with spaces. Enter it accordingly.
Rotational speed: 5000,rpm
